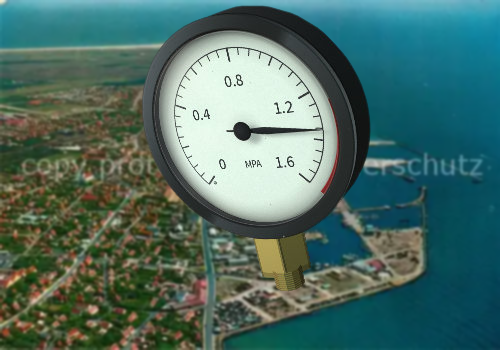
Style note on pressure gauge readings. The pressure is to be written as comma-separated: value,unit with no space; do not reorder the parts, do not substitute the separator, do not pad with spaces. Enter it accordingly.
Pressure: 1.35,MPa
